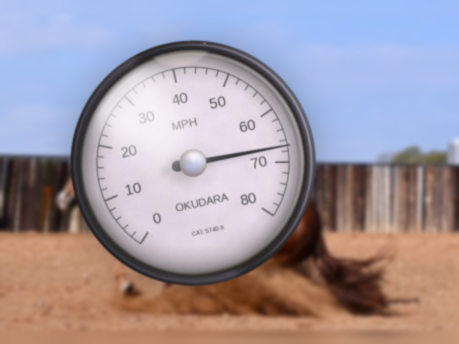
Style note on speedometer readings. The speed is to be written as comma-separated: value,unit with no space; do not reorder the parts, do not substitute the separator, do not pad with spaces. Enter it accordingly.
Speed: 67,mph
